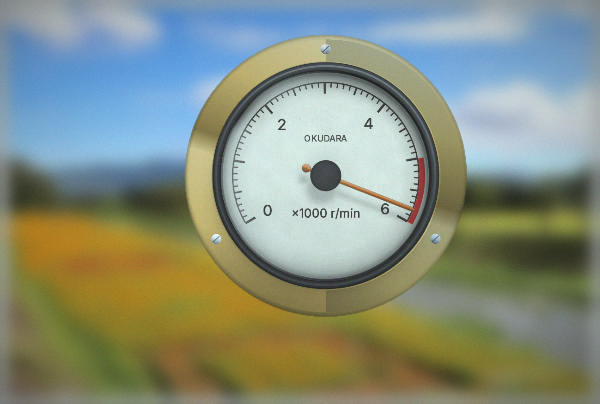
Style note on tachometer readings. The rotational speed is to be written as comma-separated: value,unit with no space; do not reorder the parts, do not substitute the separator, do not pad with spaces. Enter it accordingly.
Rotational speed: 5800,rpm
